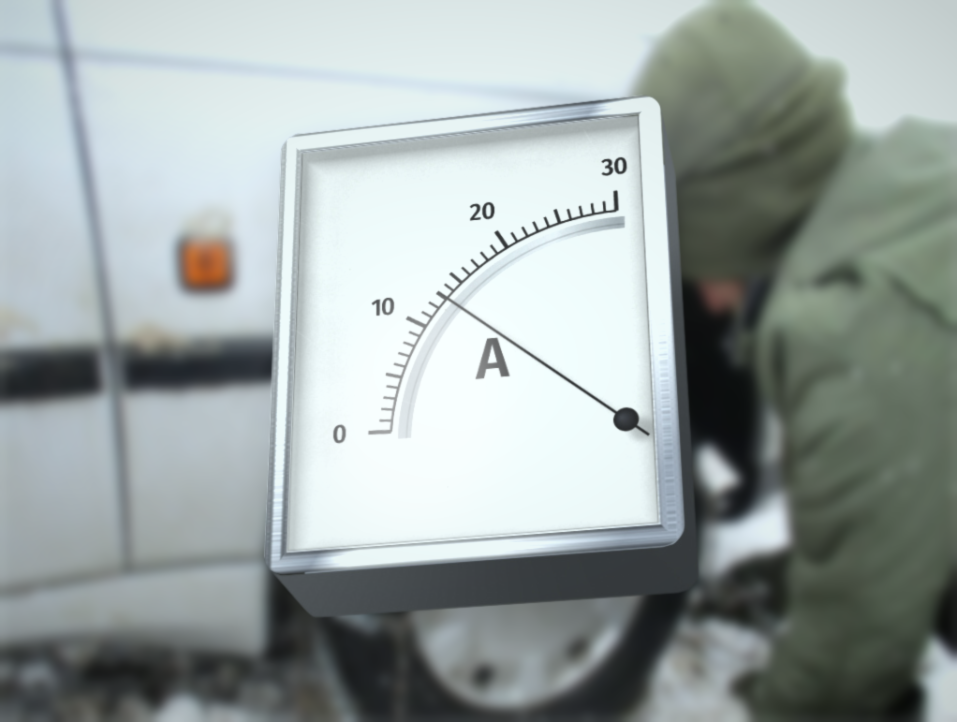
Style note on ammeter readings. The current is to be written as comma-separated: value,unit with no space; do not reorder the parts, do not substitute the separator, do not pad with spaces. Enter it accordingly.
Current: 13,A
